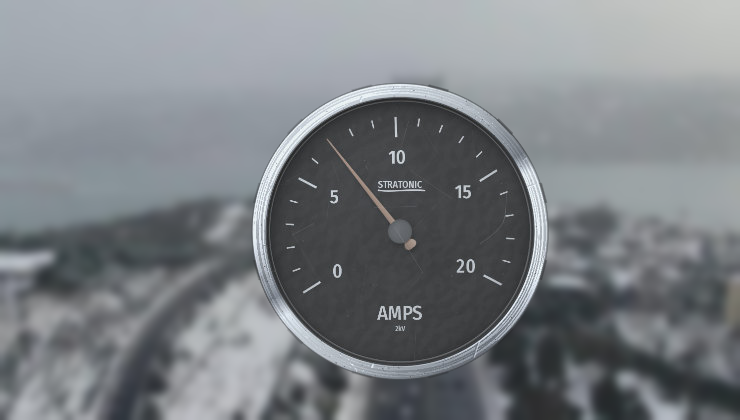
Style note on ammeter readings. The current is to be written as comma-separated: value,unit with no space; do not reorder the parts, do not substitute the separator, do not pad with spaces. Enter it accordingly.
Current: 7,A
